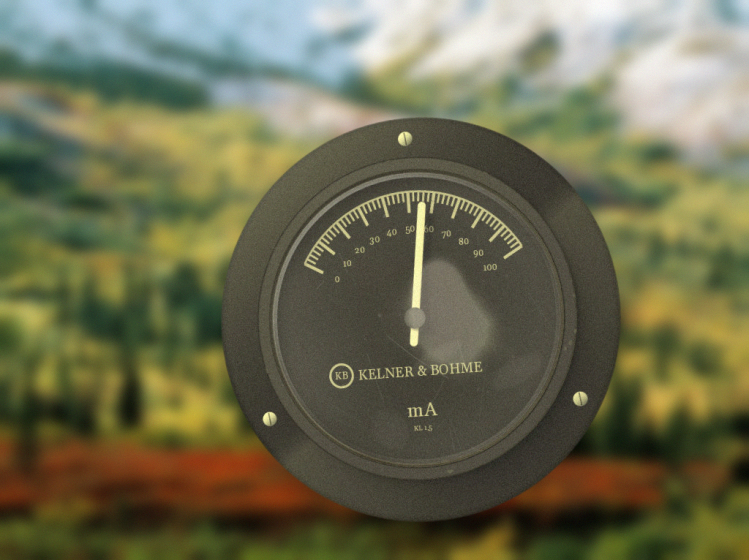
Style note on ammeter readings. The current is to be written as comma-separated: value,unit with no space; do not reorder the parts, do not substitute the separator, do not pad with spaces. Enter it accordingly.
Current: 56,mA
